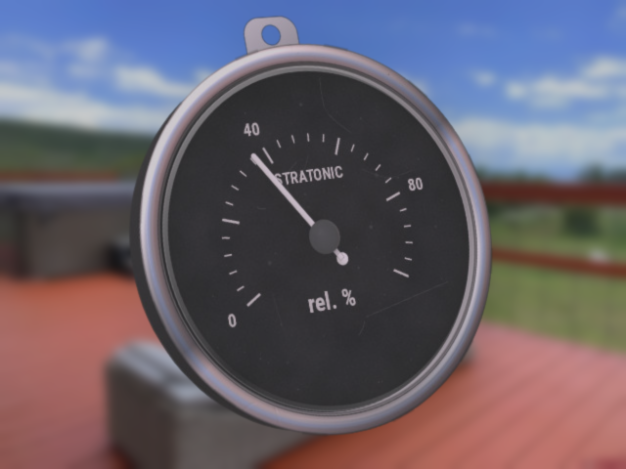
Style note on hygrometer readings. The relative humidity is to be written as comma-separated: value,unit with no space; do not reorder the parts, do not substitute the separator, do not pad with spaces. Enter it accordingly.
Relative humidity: 36,%
